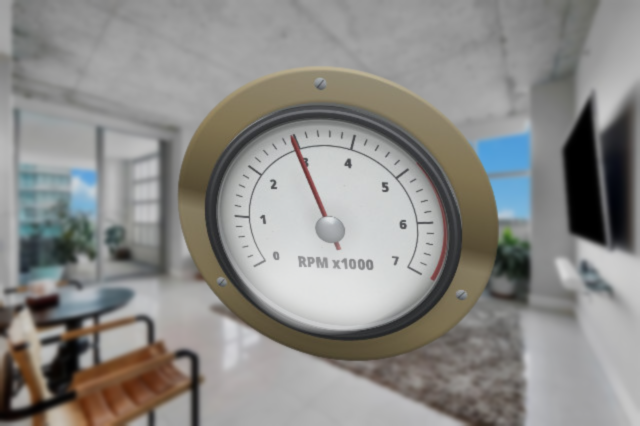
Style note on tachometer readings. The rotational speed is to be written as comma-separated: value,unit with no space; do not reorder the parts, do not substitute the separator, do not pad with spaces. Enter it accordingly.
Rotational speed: 3000,rpm
